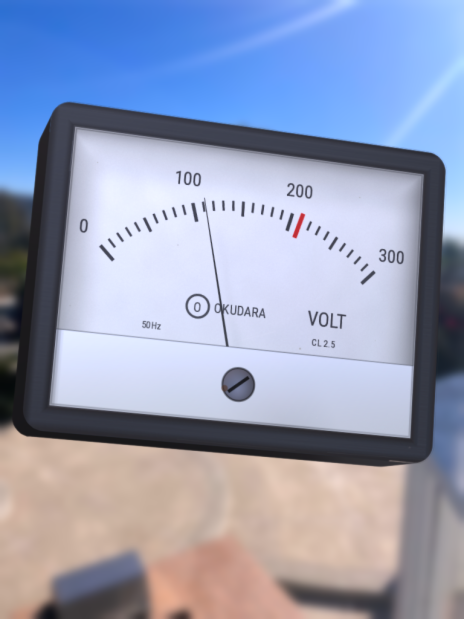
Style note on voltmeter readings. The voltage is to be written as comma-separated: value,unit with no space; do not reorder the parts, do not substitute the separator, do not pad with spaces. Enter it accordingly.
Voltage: 110,V
